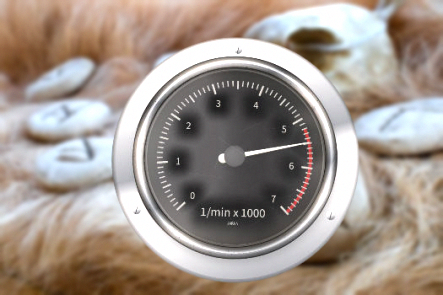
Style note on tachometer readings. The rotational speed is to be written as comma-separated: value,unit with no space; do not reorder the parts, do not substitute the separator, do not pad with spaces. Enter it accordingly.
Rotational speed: 5500,rpm
